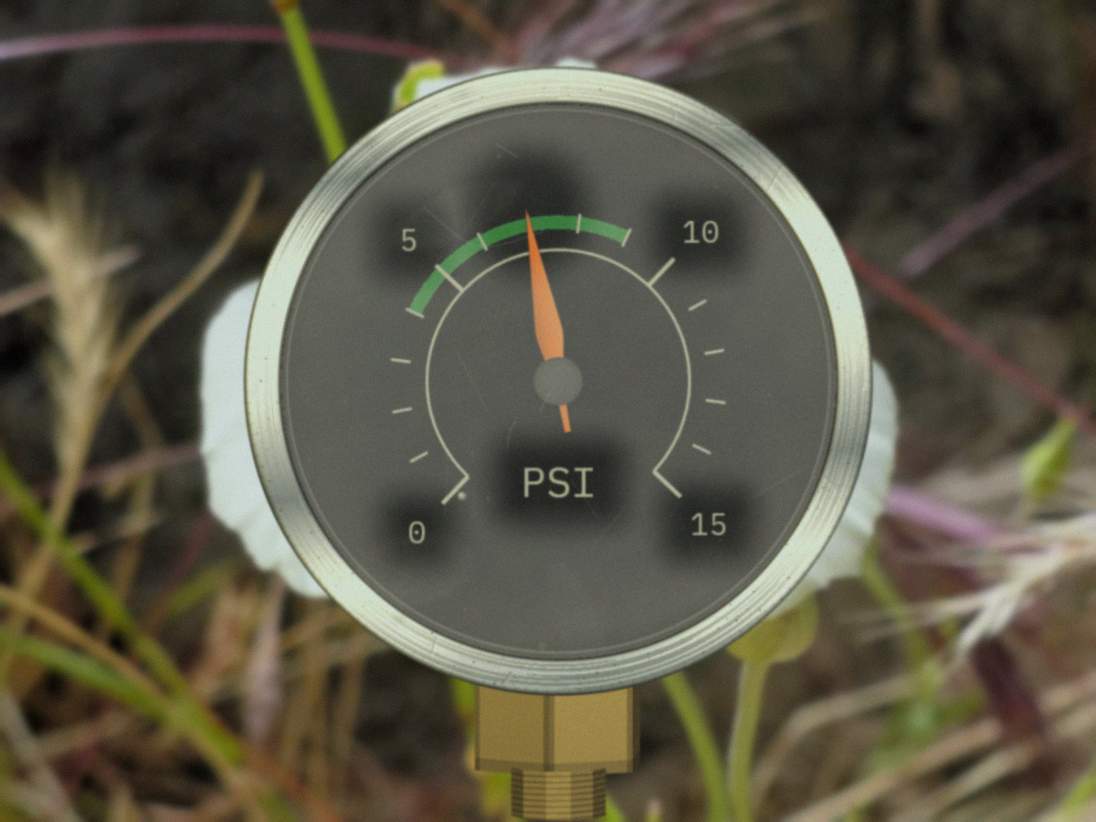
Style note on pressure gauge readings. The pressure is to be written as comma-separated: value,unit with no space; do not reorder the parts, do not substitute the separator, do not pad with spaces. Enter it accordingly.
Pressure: 7,psi
